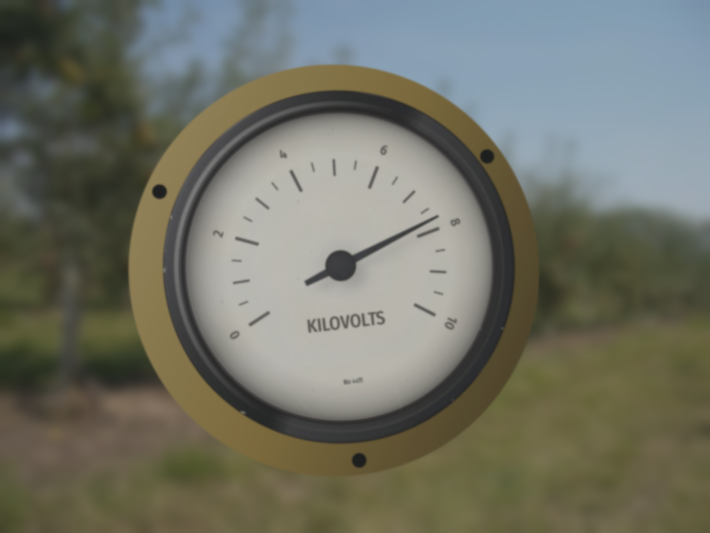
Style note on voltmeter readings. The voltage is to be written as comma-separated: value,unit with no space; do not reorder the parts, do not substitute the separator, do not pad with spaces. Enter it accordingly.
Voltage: 7.75,kV
